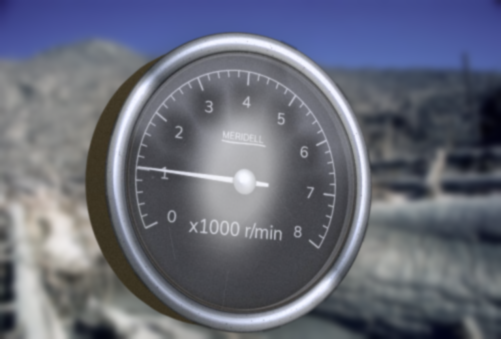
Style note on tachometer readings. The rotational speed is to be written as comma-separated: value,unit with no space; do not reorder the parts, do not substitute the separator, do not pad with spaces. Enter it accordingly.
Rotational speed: 1000,rpm
